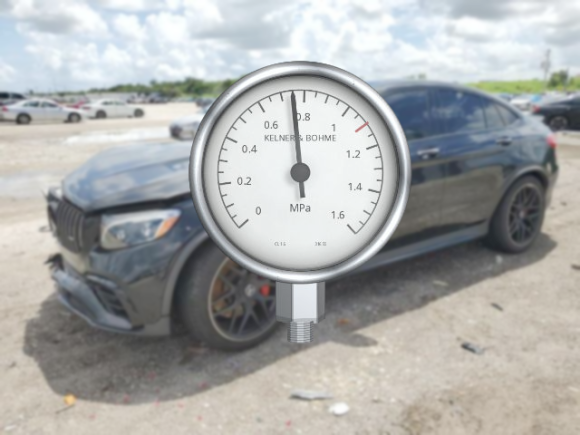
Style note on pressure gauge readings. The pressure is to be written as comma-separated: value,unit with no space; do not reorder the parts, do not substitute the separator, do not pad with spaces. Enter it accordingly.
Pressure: 0.75,MPa
